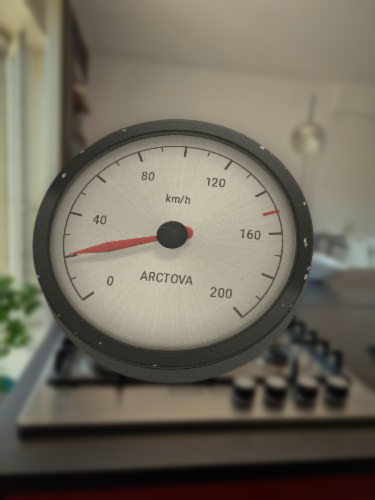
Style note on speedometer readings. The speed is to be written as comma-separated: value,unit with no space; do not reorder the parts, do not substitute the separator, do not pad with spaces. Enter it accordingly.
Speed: 20,km/h
